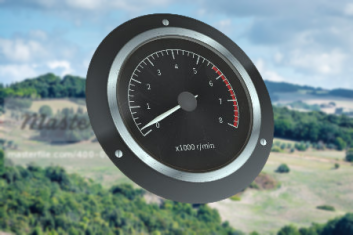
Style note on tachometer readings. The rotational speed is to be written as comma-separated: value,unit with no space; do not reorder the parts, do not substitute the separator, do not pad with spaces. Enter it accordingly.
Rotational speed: 200,rpm
